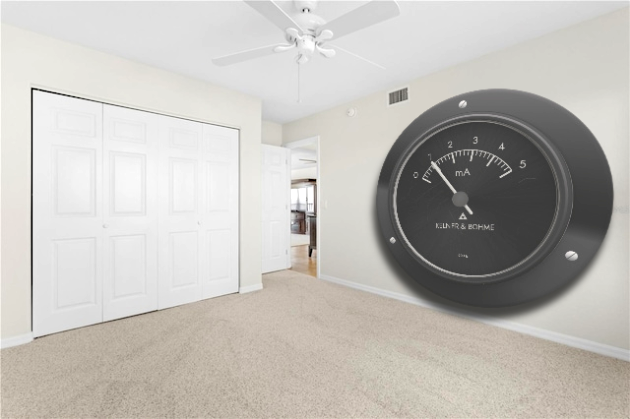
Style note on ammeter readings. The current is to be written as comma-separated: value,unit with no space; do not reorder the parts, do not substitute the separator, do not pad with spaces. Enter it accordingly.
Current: 1,mA
